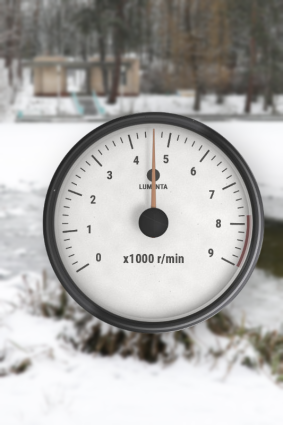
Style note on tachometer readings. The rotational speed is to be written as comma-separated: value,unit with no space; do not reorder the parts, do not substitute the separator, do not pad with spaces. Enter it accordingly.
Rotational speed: 4600,rpm
